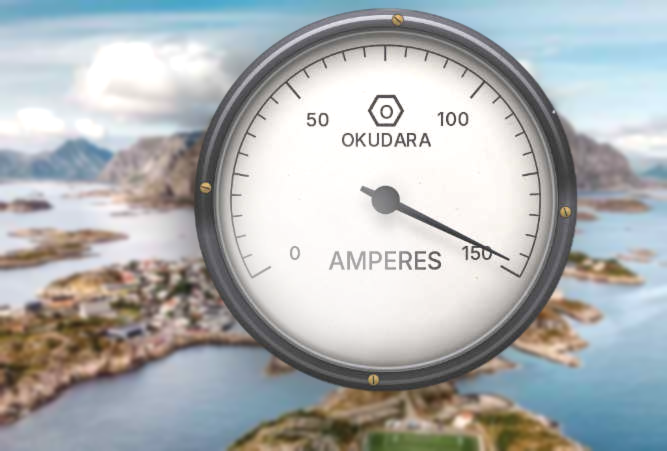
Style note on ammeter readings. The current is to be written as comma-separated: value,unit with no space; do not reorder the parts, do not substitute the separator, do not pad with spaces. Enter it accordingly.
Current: 147.5,A
